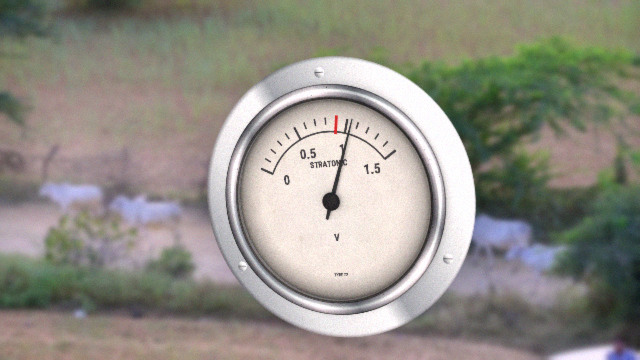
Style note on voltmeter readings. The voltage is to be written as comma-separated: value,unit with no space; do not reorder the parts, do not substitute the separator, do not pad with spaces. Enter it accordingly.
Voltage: 1.05,V
